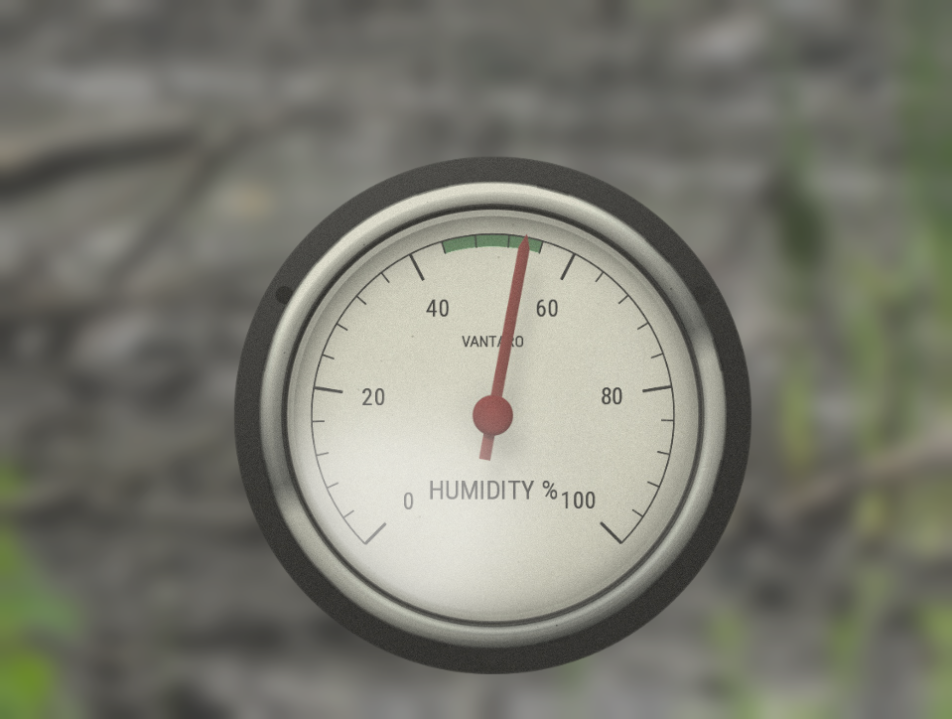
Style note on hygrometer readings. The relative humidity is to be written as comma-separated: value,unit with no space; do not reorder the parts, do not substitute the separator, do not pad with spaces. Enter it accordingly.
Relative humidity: 54,%
